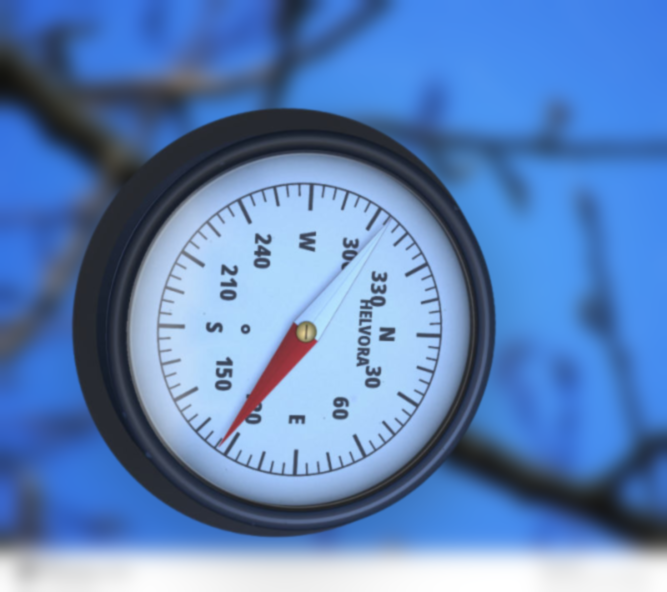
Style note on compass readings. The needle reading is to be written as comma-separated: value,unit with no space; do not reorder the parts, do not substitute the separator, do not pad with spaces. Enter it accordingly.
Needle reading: 125,°
